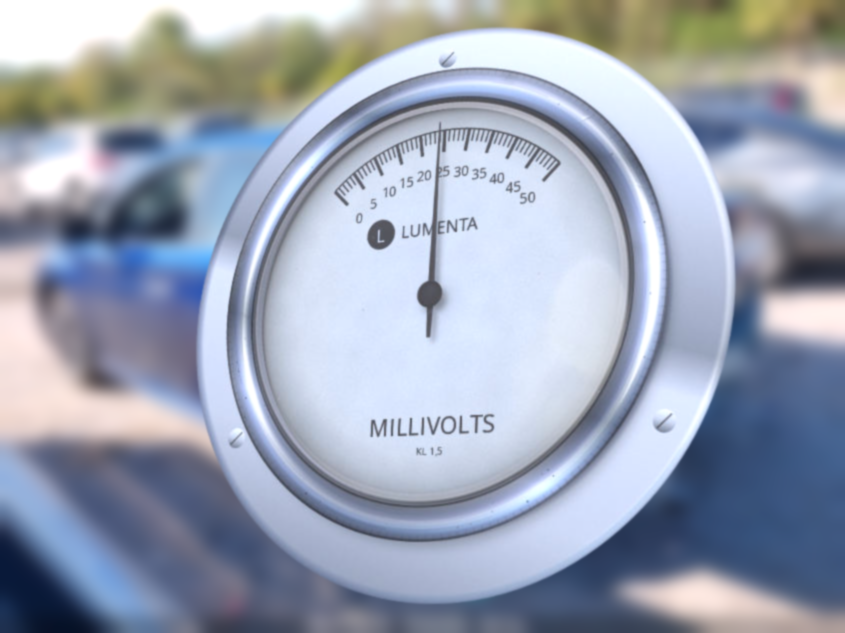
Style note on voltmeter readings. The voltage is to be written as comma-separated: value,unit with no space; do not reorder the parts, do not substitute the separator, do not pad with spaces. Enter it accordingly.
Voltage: 25,mV
